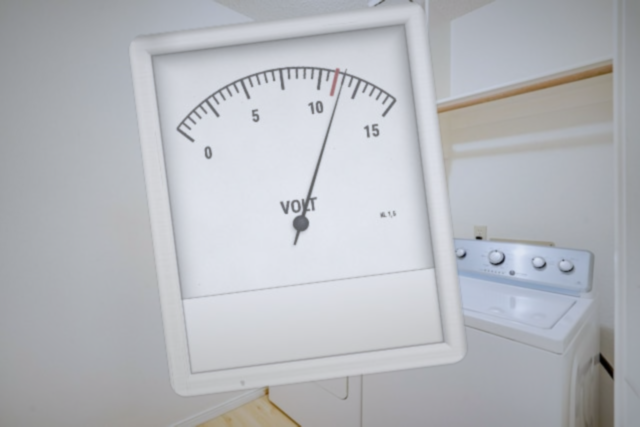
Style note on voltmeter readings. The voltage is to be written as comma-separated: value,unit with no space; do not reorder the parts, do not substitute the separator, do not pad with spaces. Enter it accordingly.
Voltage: 11.5,V
